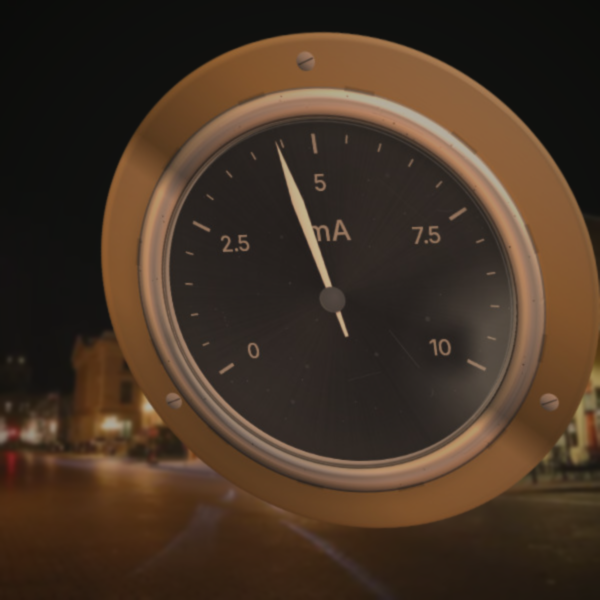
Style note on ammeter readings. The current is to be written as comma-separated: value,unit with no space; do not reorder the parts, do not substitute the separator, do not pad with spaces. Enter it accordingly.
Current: 4.5,mA
